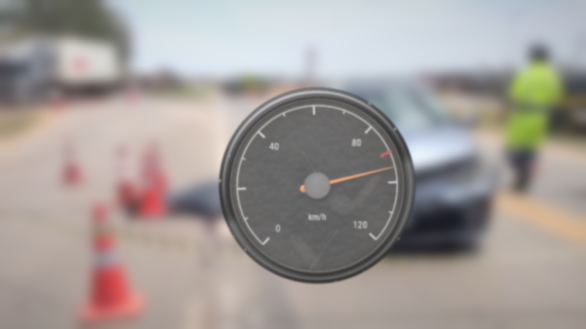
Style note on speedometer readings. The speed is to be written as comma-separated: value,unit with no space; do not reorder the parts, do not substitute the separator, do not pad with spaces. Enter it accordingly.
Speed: 95,km/h
